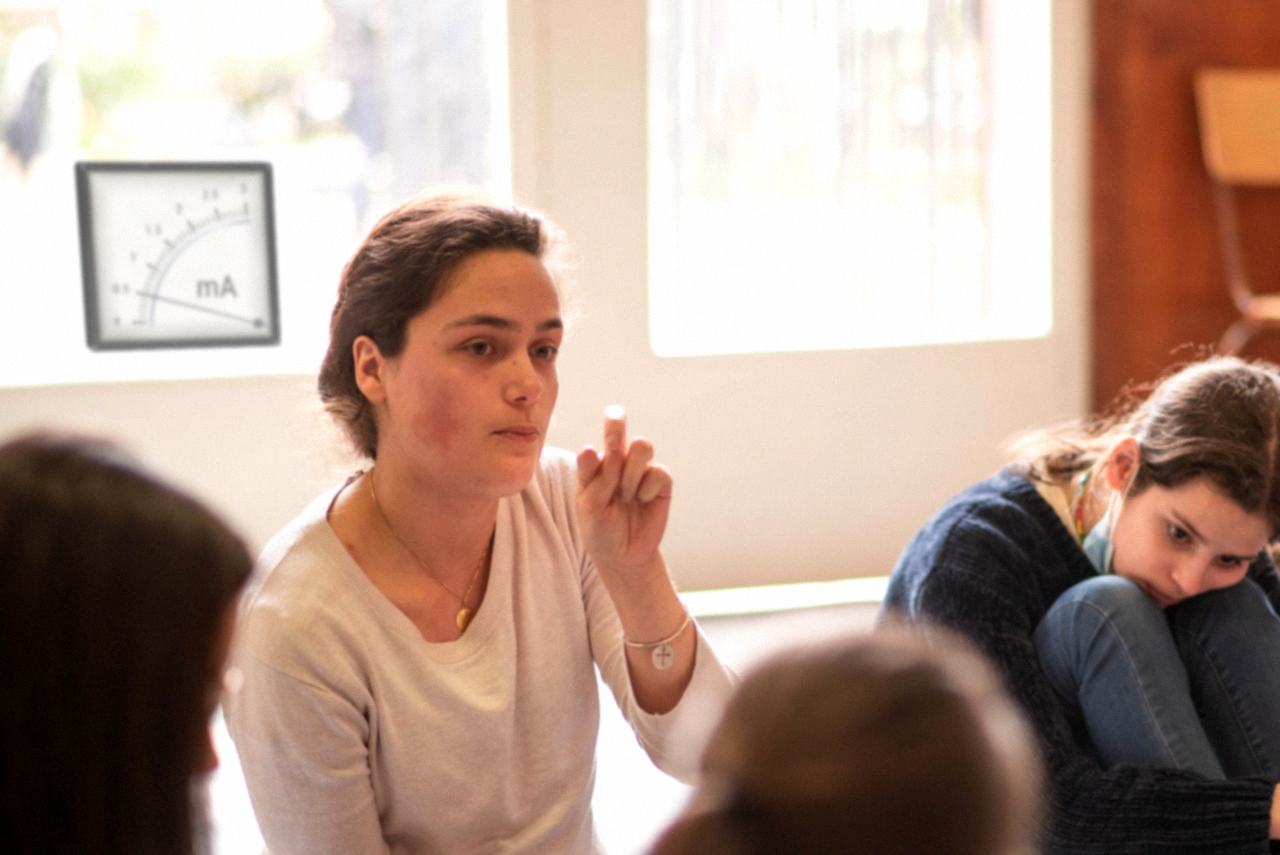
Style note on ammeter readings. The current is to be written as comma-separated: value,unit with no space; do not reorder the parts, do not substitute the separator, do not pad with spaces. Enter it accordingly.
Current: 0.5,mA
